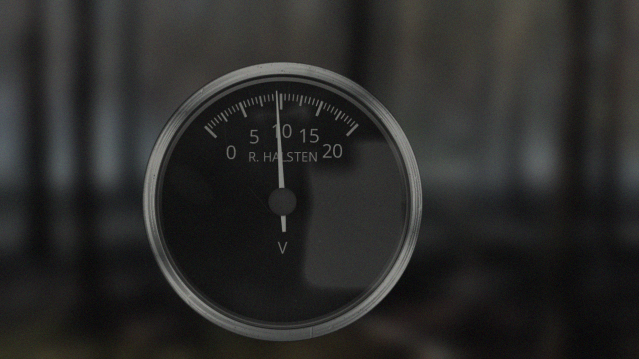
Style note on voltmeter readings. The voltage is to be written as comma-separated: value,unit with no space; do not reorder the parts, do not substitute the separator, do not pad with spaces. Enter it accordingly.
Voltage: 9.5,V
